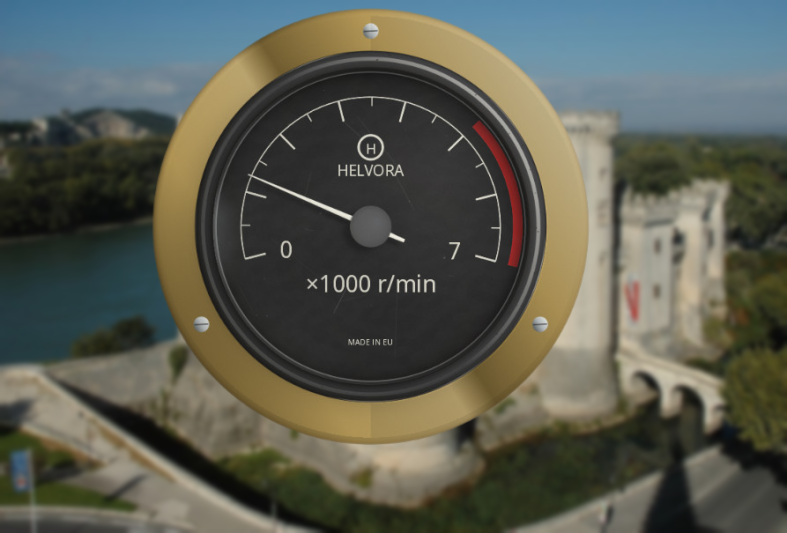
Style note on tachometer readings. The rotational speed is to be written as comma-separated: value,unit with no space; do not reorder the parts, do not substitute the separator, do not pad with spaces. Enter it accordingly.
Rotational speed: 1250,rpm
